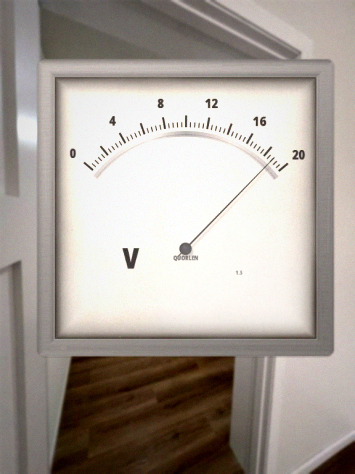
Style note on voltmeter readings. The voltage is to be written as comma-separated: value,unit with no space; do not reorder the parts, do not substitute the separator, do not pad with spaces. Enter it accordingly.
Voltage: 18.8,V
